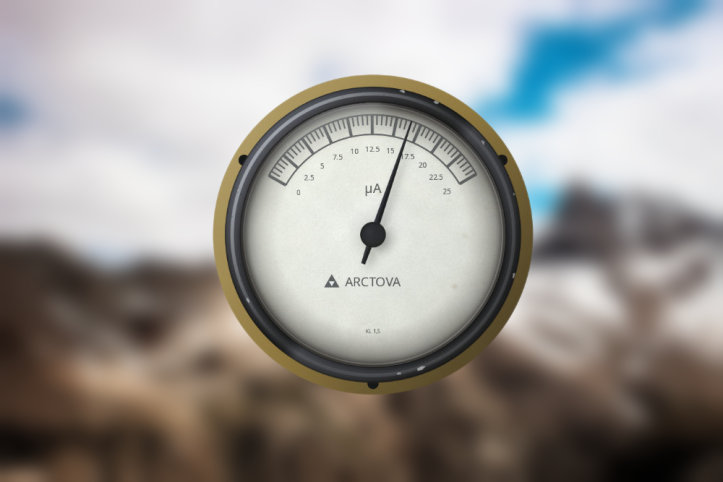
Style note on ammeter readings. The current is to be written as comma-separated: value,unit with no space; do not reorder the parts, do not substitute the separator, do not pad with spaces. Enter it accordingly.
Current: 16.5,µA
